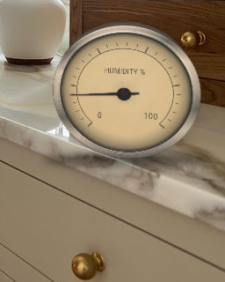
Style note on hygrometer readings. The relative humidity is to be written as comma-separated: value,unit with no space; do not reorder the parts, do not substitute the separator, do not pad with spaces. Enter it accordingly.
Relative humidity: 16,%
